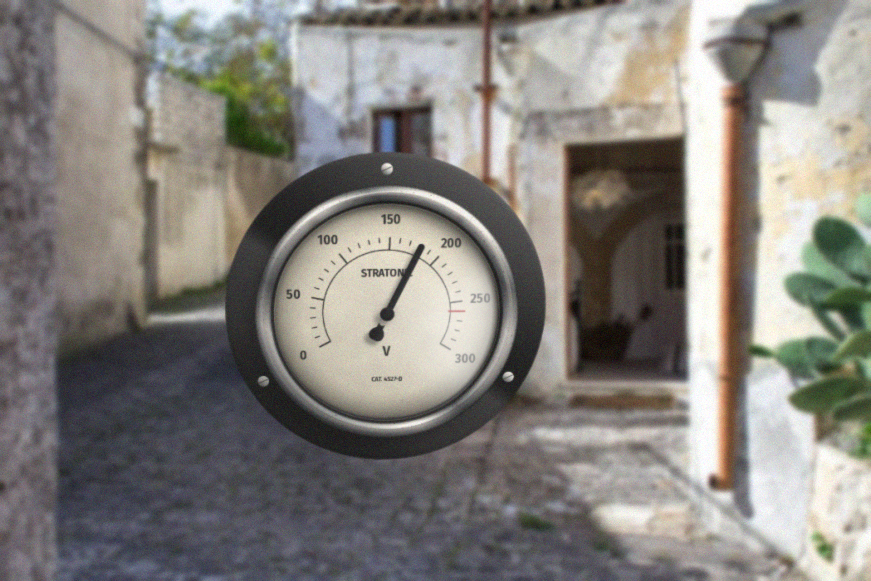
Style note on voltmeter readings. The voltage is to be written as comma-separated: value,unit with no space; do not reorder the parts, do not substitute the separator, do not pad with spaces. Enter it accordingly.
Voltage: 180,V
